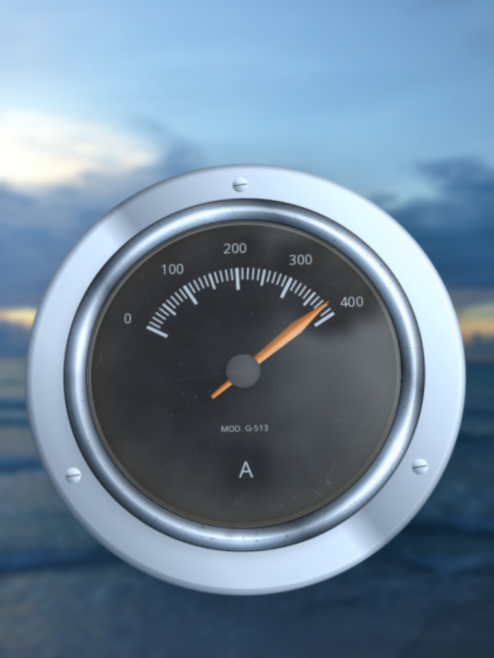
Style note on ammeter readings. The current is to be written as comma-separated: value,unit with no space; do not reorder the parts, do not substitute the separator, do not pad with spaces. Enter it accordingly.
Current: 380,A
